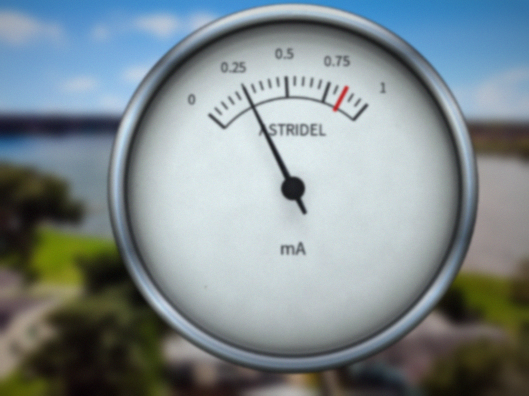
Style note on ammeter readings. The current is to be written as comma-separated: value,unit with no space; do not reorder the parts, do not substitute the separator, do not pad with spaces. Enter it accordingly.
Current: 0.25,mA
